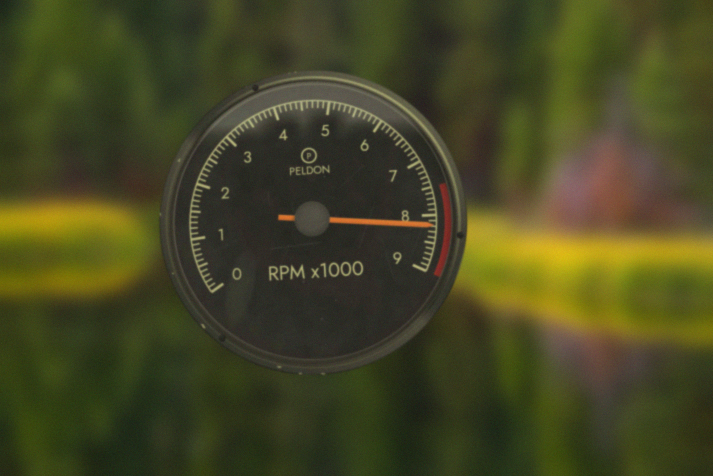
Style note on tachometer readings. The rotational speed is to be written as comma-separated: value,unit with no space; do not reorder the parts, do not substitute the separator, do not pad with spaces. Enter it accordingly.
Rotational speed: 8200,rpm
